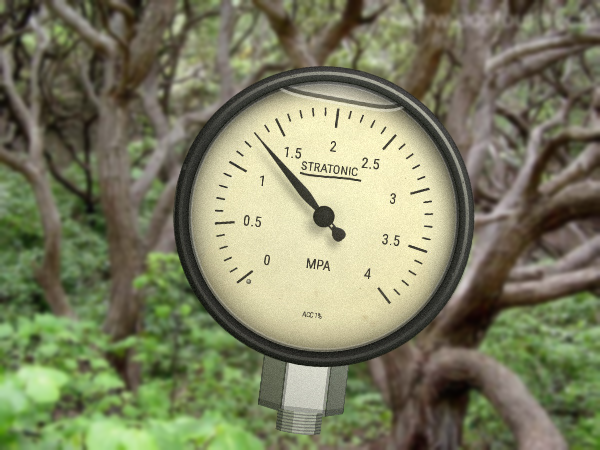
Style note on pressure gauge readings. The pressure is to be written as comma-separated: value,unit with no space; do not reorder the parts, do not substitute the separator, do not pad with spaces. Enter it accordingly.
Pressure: 1.3,MPa
